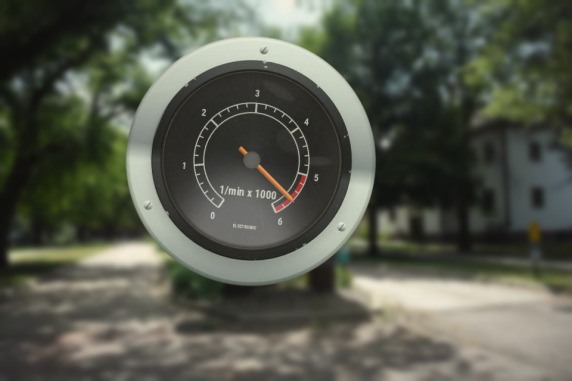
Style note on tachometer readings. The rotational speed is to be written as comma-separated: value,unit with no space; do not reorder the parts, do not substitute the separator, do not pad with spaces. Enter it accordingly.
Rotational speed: 5600,rpm
